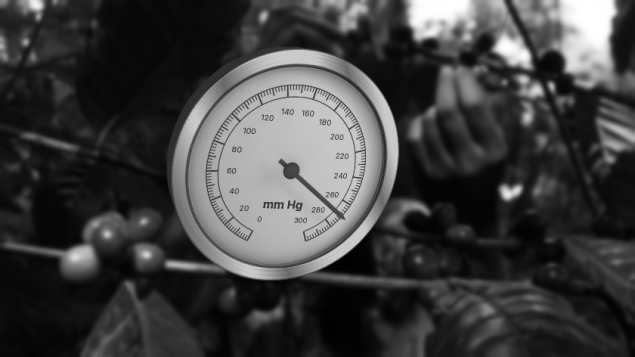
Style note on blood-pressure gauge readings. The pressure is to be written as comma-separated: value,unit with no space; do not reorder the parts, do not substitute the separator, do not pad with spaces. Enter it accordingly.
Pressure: 270,mmHg
